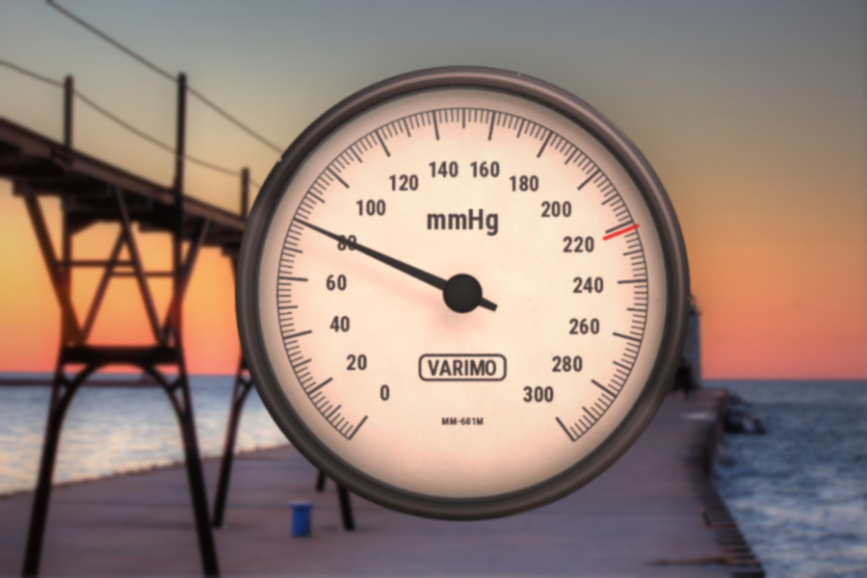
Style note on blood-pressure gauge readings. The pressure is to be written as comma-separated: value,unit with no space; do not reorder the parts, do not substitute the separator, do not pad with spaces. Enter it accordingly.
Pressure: 80,mmHg
